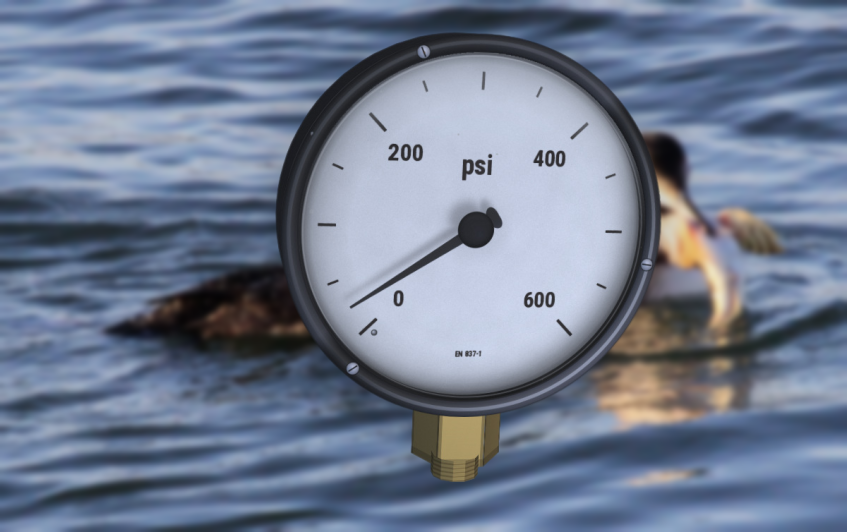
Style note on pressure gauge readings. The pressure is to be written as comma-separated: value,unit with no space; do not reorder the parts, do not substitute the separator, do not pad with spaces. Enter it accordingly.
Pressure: 25,psi
